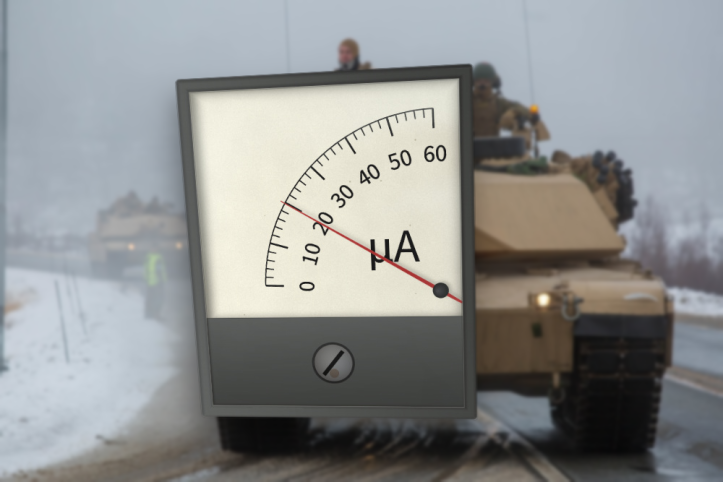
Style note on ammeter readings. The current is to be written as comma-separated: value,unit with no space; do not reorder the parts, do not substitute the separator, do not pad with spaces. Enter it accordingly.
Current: 20,µA
